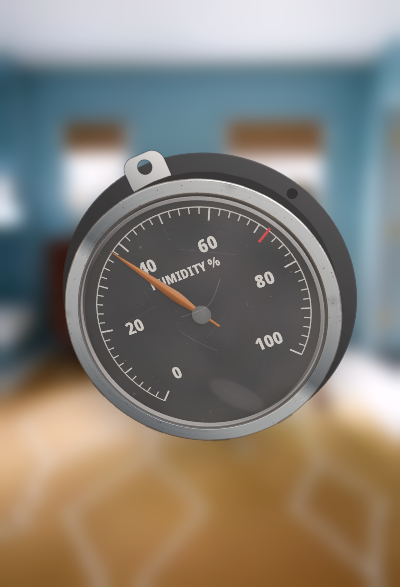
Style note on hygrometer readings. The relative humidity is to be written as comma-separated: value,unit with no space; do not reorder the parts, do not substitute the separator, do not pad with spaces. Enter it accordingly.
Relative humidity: 38,%
